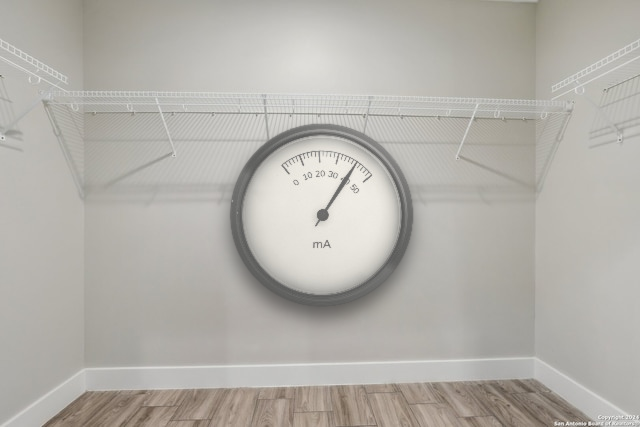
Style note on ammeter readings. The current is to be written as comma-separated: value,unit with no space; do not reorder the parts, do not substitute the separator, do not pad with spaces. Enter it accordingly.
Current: 40,mA
